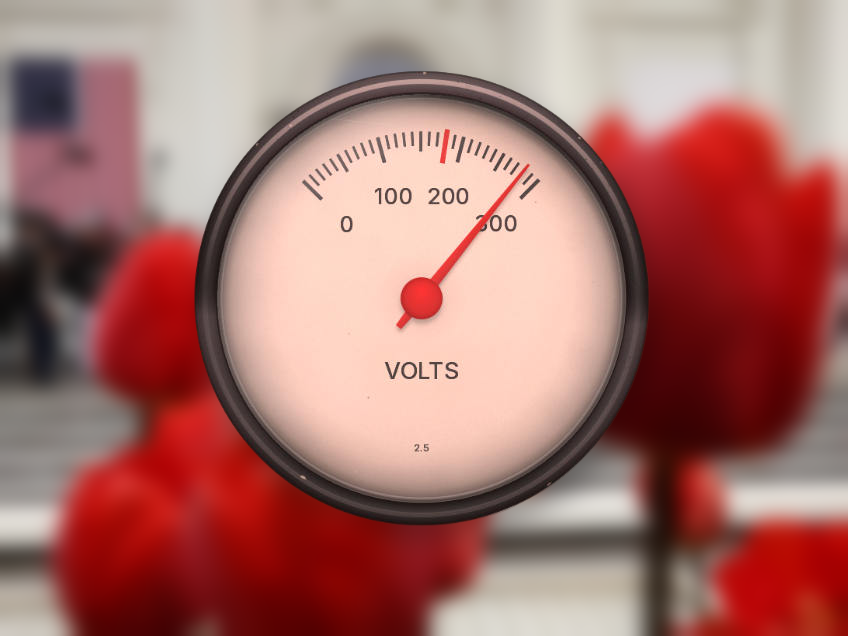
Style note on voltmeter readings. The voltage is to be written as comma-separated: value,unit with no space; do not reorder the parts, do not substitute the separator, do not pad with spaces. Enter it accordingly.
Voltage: 280,V
